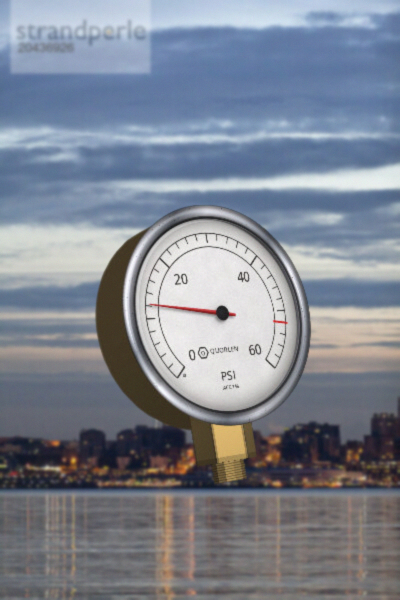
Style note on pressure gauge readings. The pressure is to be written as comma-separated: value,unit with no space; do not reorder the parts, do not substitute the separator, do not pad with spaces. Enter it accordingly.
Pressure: 12,psi
